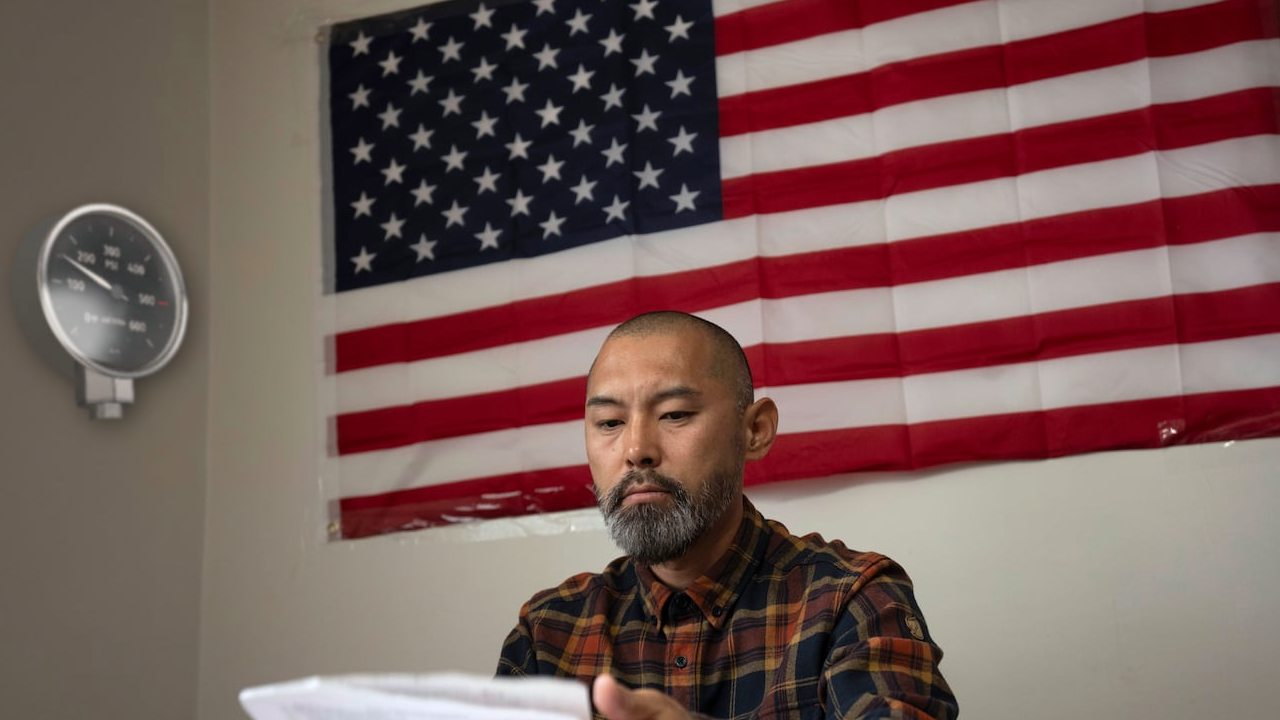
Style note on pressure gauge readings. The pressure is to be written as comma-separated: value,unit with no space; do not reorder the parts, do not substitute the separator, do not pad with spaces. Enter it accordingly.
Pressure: 150,psi
